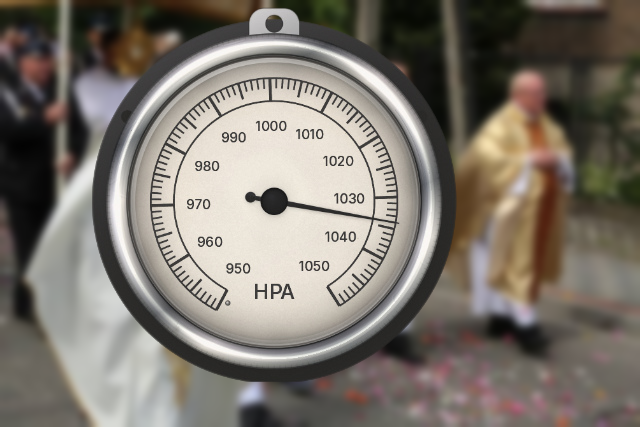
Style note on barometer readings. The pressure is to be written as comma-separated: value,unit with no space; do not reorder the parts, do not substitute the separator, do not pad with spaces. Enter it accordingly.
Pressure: 1034,hPa
